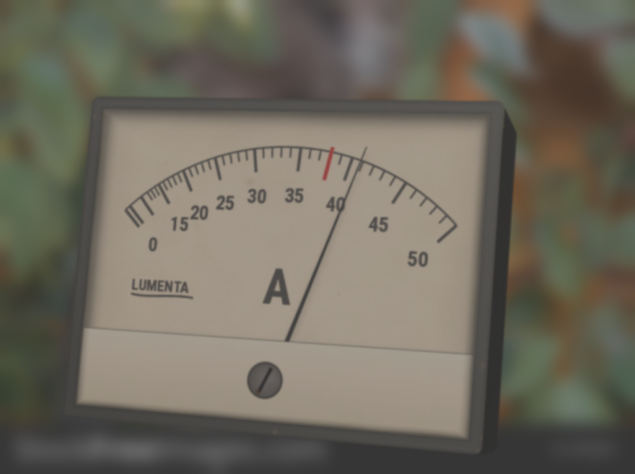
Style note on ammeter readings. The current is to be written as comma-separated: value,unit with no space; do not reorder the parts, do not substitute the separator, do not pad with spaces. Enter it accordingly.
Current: 41,A
